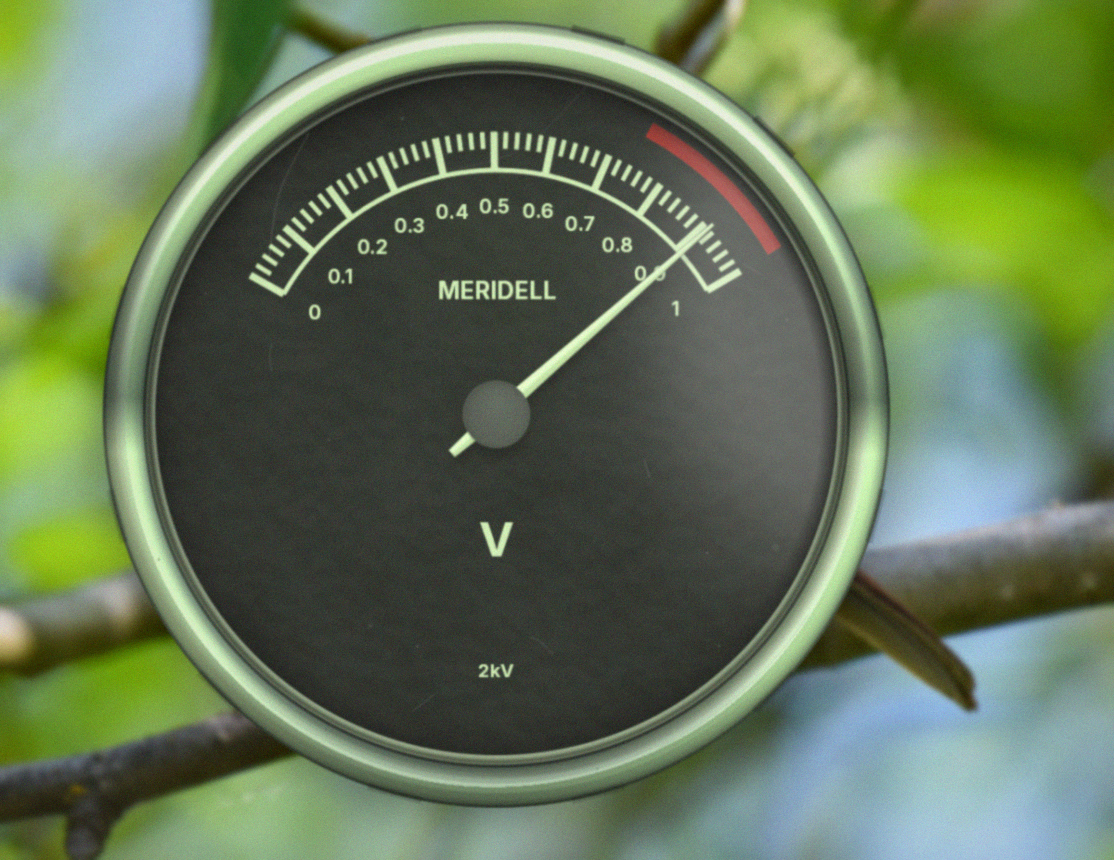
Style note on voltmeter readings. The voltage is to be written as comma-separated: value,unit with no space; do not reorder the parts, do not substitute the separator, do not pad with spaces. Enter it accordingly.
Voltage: 0.91,V
